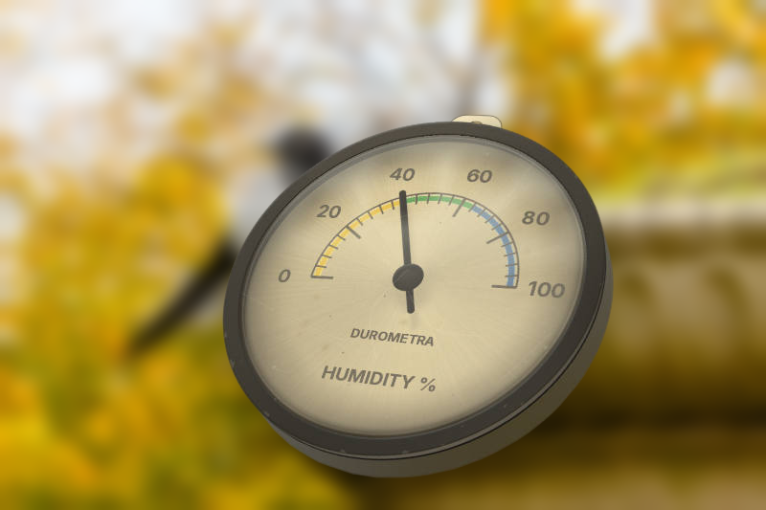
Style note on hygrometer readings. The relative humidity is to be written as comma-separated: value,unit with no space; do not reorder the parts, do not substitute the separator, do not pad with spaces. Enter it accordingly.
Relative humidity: 40,%
